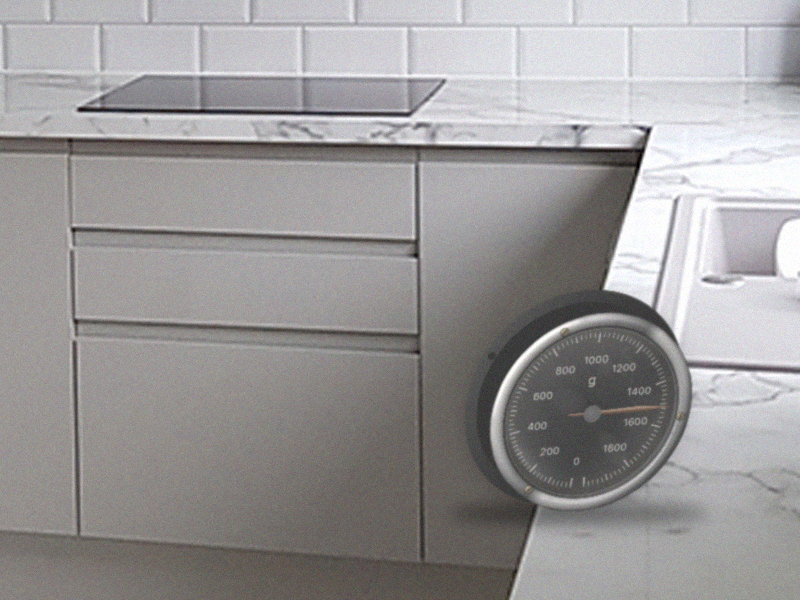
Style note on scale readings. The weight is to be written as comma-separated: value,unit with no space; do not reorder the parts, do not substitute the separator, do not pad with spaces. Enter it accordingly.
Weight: 1500,g
